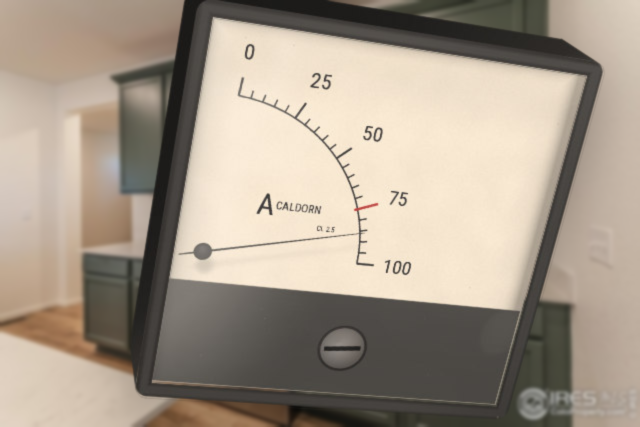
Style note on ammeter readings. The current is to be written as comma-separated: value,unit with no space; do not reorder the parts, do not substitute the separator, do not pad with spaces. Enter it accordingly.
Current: 85,A
